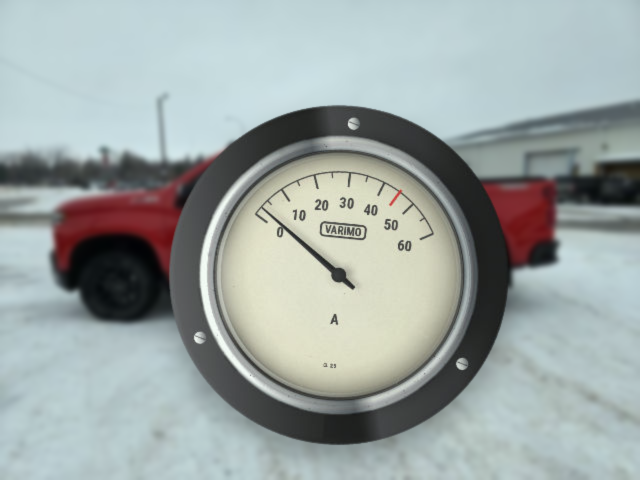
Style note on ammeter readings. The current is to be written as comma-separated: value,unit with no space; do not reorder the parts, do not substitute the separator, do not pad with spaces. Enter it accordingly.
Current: 2.5,A
